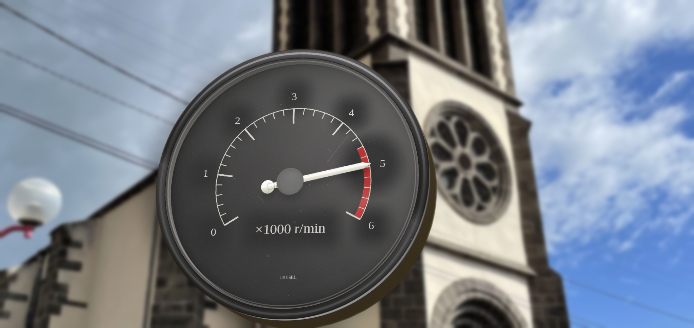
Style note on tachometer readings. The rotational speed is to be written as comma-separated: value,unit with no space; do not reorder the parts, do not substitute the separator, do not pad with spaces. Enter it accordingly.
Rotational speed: 5000,rpm
